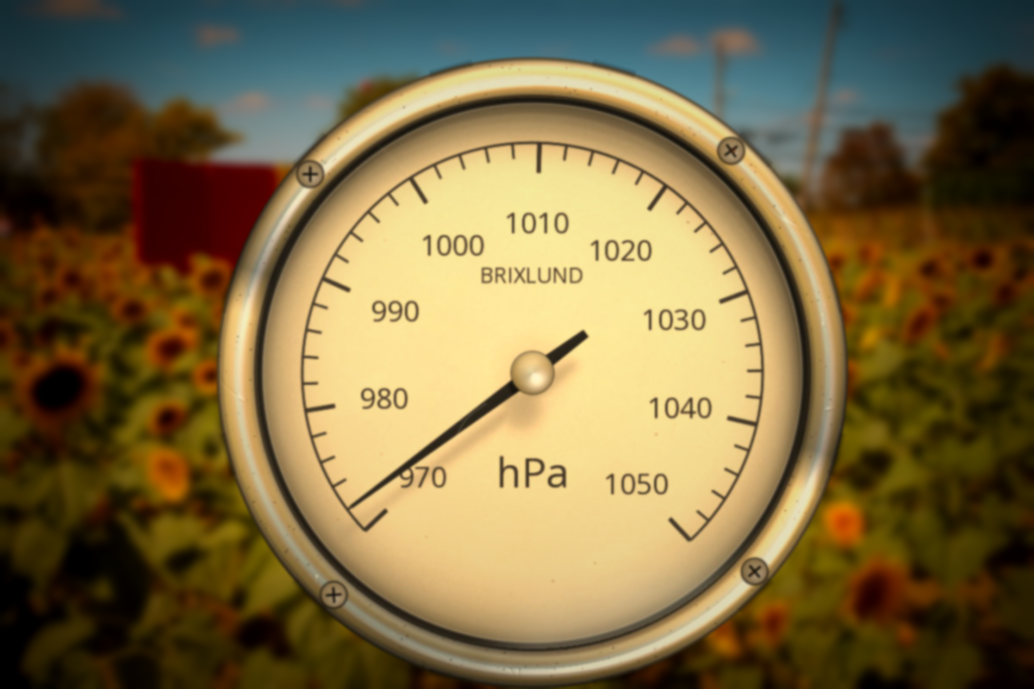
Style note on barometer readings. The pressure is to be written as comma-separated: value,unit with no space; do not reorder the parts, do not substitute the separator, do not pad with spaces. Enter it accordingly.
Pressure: 972,hPa
